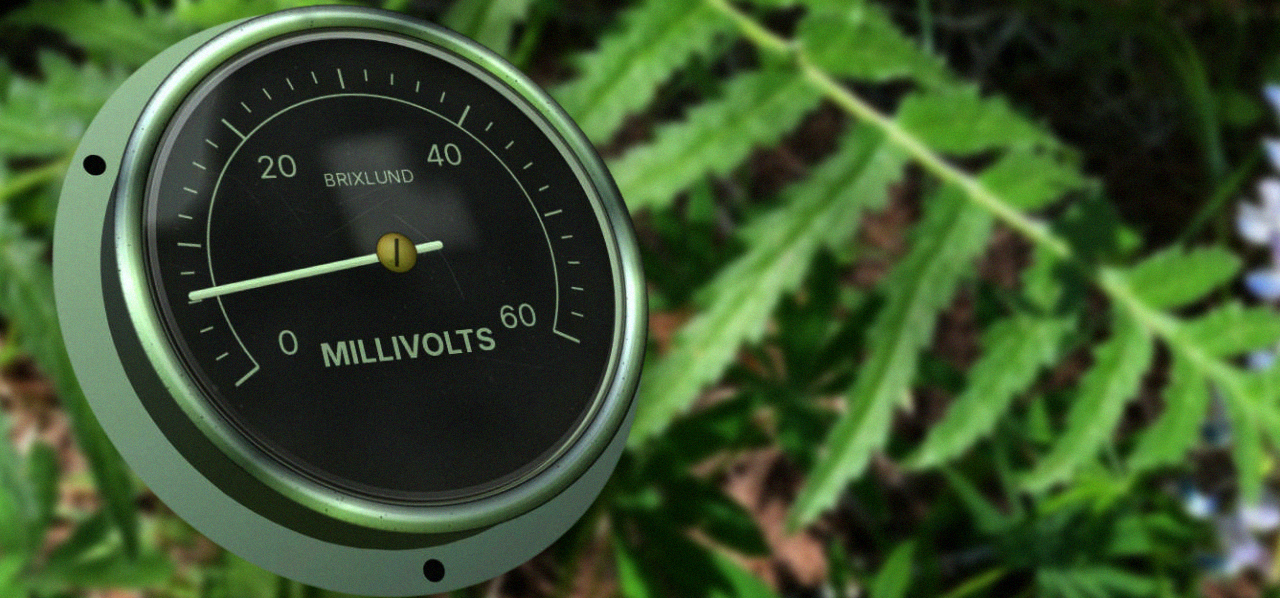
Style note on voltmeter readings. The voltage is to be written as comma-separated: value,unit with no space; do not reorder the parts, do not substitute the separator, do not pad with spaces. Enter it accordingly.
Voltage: 6,mV
